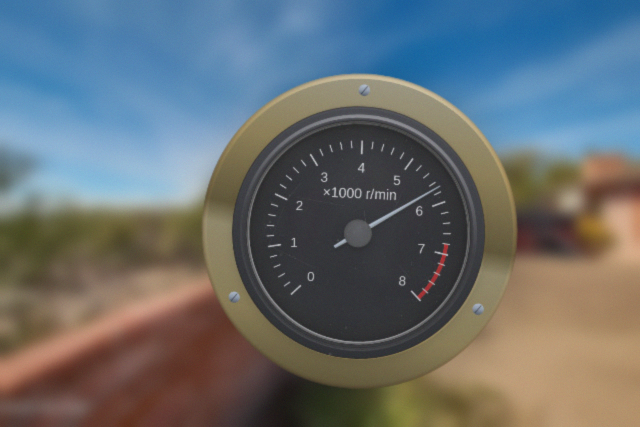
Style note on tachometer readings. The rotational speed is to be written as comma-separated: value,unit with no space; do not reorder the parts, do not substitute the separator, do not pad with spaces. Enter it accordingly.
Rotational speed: 5700,rpm
